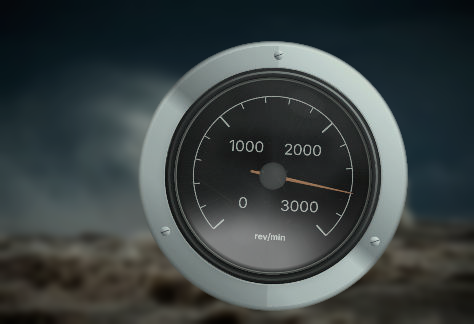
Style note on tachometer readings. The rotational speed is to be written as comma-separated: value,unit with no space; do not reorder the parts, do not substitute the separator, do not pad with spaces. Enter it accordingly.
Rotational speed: 2600,rpm
